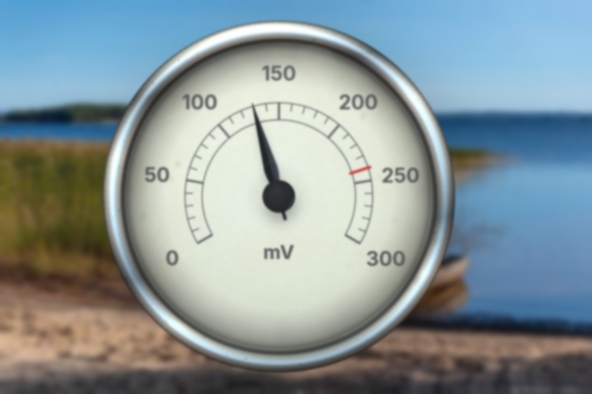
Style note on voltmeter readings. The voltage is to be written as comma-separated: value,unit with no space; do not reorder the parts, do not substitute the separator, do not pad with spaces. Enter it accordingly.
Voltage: 130,mV
